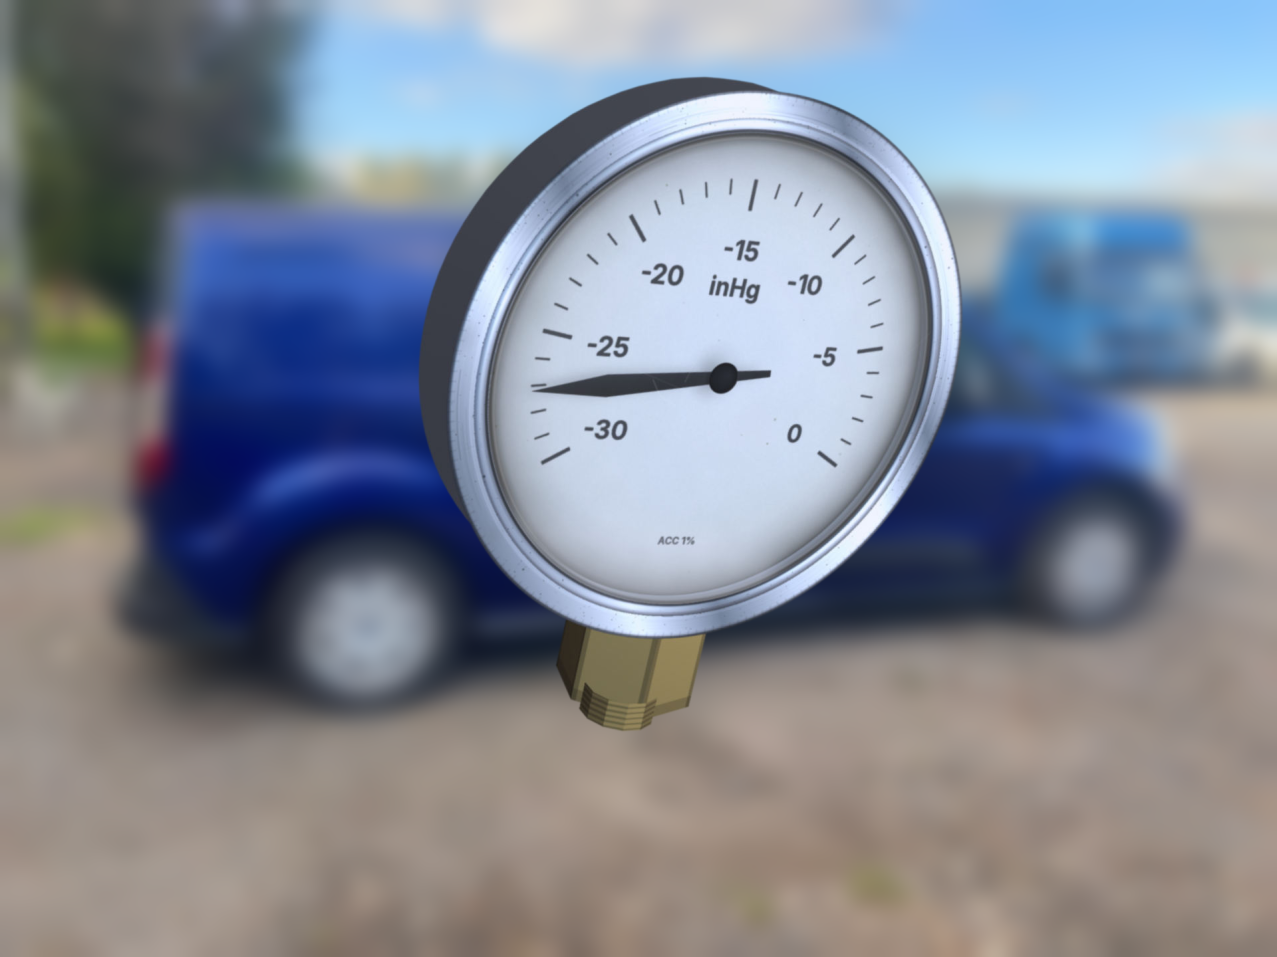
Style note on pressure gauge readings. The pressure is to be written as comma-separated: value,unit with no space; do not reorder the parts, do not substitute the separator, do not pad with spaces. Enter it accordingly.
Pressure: -27,inHg
